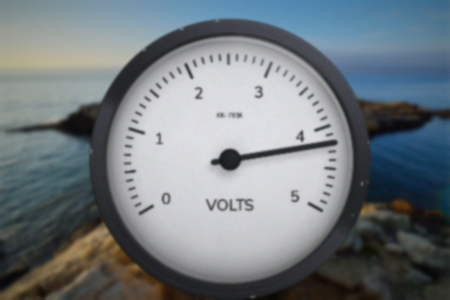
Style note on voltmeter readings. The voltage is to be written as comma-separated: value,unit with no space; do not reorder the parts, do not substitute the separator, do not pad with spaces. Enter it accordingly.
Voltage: 4.2,V
